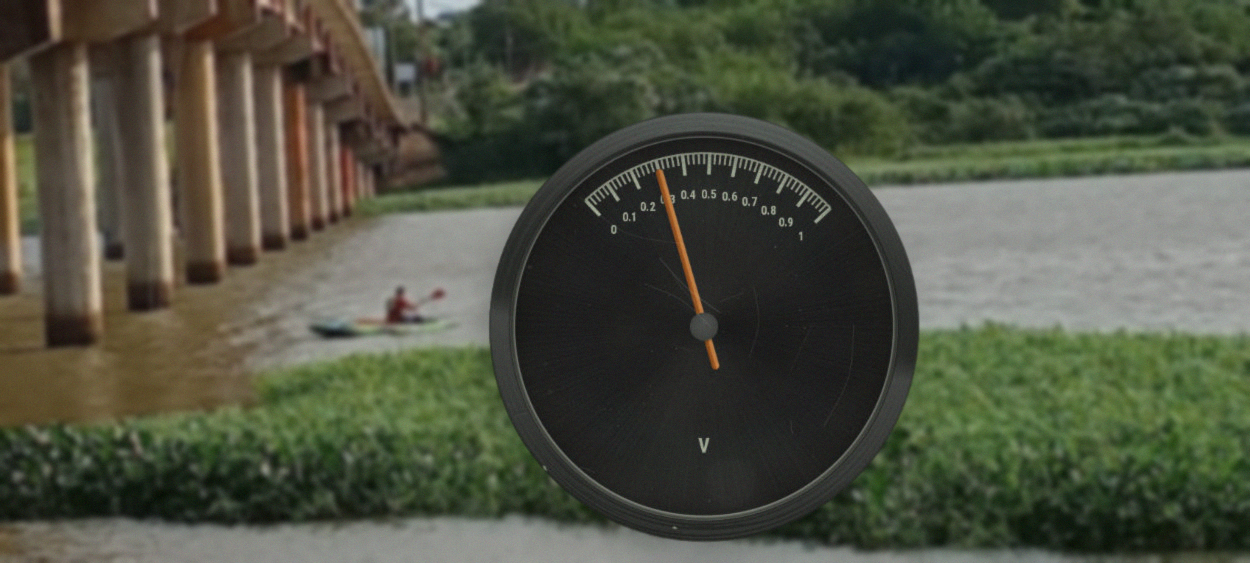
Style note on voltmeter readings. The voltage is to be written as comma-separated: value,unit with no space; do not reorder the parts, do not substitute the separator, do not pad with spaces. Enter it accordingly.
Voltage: 0.3,V
